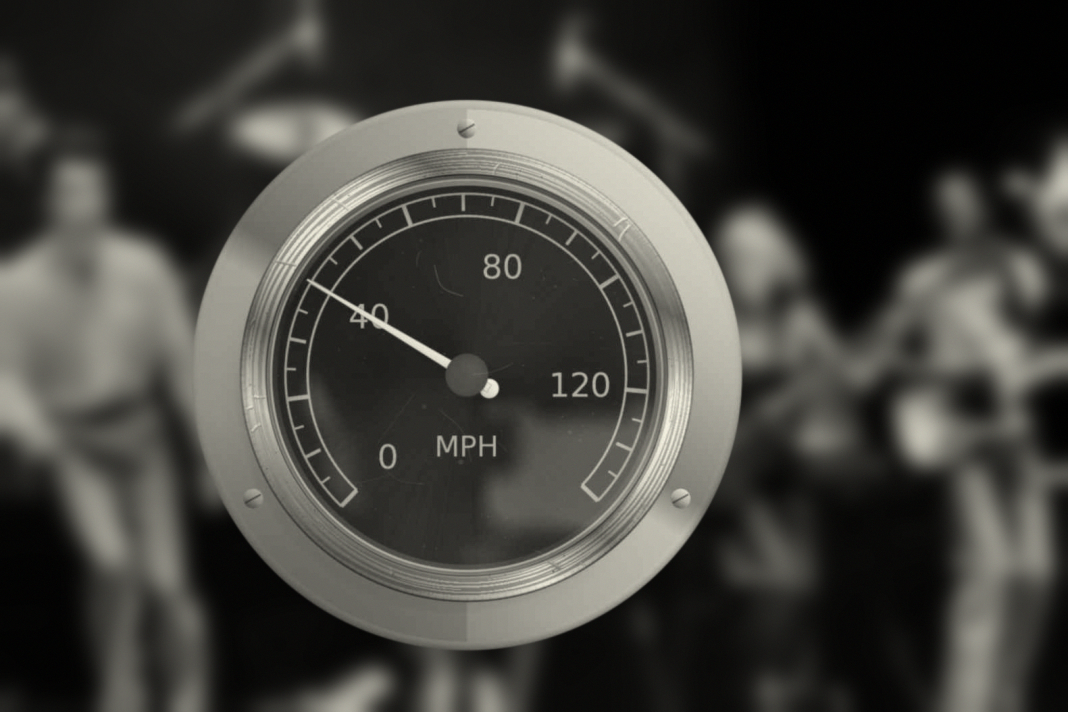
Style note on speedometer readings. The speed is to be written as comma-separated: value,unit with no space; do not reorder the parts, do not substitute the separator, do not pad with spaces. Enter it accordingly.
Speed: 40,mph
